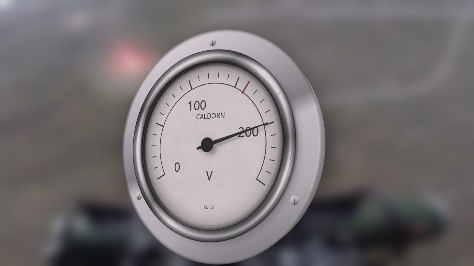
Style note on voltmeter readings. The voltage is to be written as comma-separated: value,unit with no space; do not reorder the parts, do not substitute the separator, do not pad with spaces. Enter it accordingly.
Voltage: 200,V
